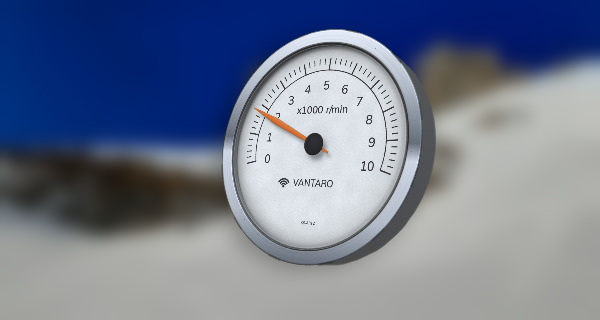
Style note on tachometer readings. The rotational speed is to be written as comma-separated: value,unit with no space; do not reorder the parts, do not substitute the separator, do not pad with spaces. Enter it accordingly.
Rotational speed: 1800,rpm
